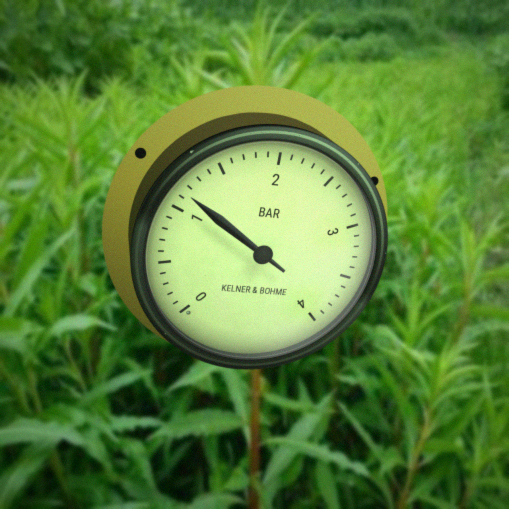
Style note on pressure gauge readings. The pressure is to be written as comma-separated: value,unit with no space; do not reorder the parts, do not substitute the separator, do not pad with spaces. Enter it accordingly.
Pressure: 1.15,bar
